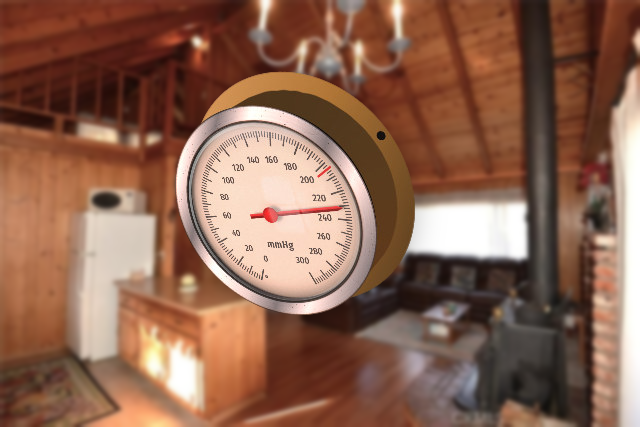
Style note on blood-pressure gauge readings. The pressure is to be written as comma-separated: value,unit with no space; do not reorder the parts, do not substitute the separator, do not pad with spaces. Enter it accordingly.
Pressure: 230,mmHg
